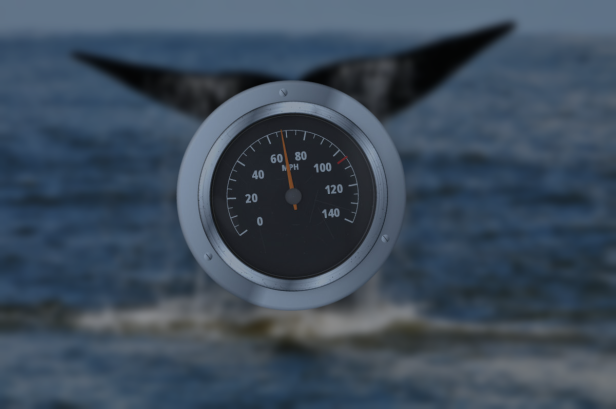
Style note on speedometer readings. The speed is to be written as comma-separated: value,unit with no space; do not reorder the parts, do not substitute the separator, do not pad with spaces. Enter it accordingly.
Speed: 67.5,mph
